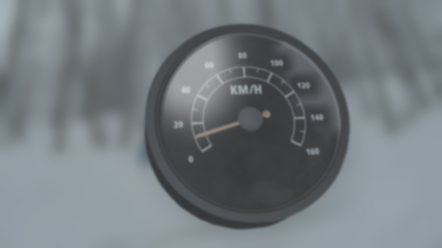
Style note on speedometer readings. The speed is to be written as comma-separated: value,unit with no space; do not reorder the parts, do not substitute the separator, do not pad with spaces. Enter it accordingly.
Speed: 10,km/h
